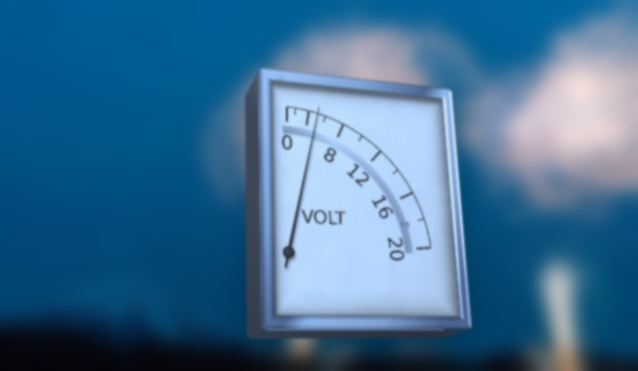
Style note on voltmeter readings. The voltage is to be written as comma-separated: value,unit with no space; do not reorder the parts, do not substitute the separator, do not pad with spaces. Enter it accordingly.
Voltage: 5,V
